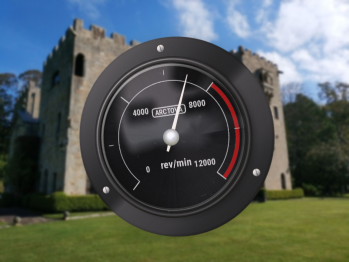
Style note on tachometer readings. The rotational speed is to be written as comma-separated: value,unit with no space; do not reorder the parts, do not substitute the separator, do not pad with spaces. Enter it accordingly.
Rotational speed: 7000,rpm
